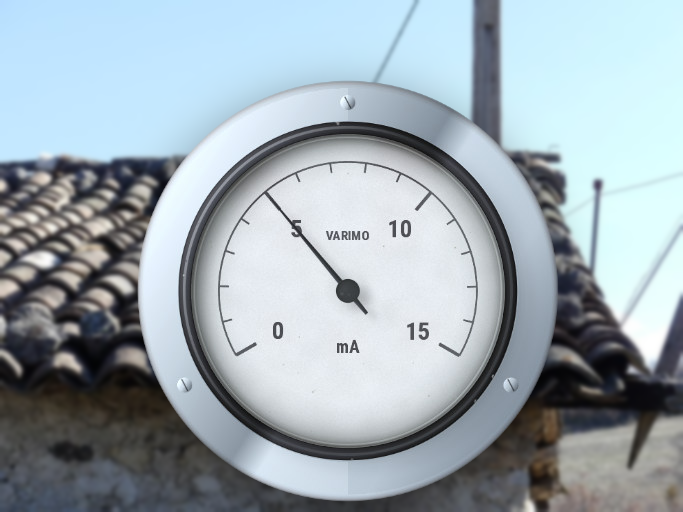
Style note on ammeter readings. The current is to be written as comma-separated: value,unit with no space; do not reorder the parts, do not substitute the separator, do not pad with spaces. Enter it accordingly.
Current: 5,mA
